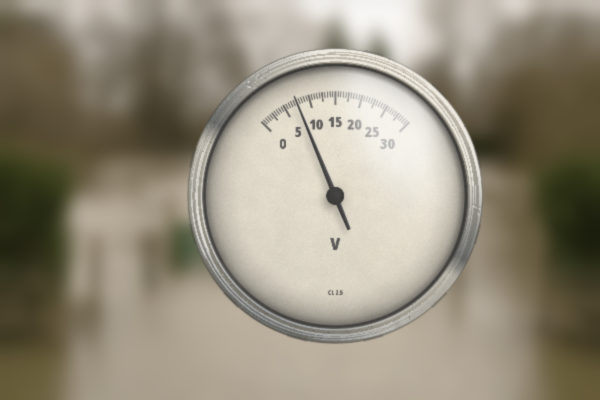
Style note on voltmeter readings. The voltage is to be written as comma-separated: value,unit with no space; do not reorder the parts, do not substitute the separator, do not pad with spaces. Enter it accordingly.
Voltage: 7.5,V
